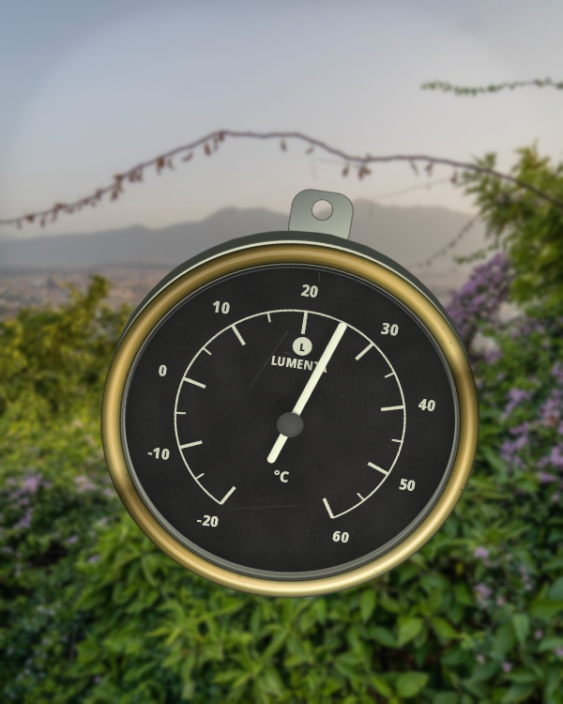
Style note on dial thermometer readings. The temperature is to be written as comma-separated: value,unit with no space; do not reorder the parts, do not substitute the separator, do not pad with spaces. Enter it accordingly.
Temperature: 25,°C
